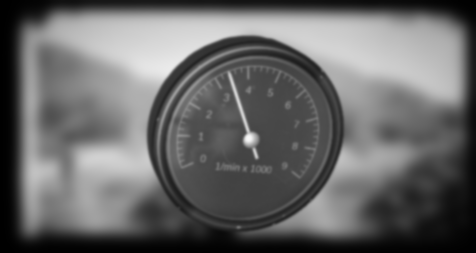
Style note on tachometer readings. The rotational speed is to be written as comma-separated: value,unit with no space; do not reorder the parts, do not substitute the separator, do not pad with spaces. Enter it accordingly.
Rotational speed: 3400,rpm
